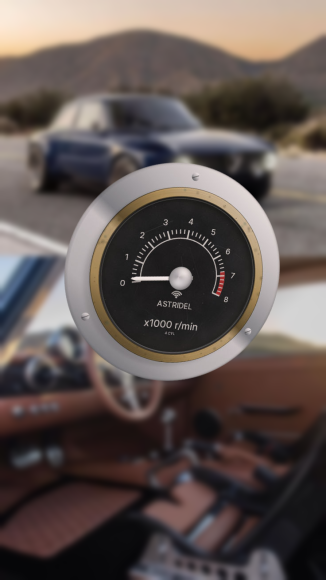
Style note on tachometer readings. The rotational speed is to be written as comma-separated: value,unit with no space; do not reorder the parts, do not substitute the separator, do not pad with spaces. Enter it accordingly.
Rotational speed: 200,rpm
